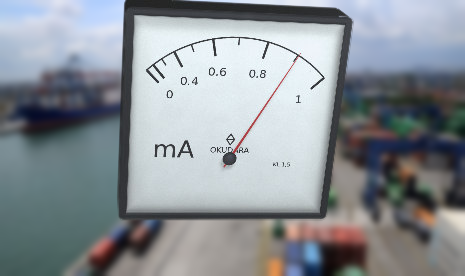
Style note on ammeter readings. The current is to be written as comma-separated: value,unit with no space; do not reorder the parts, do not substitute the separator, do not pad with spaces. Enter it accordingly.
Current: 0.9,mA
